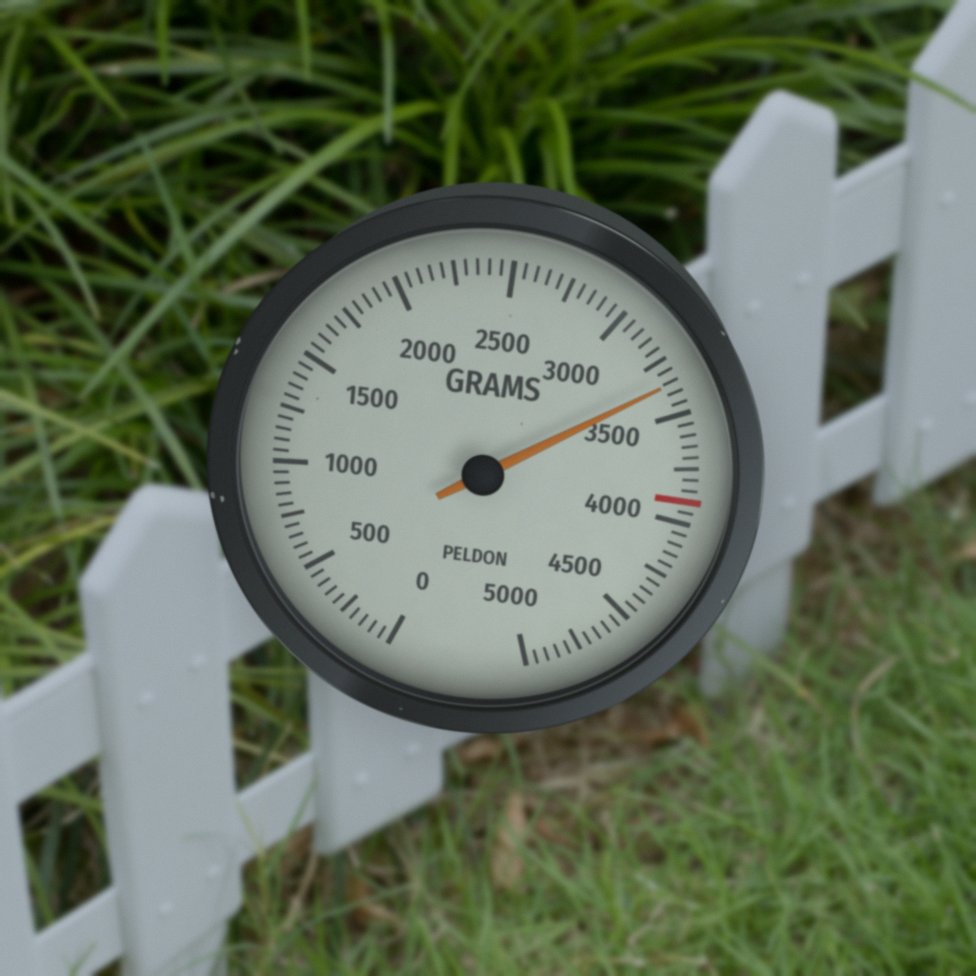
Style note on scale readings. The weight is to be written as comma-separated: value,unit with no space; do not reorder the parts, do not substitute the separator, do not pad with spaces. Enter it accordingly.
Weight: 3350,g
